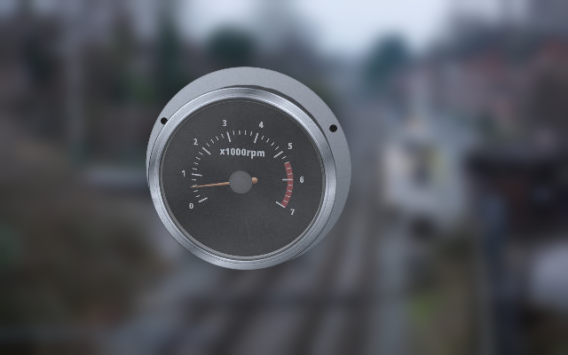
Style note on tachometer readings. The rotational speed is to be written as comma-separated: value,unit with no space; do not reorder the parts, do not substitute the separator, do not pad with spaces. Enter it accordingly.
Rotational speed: 600,rpm
